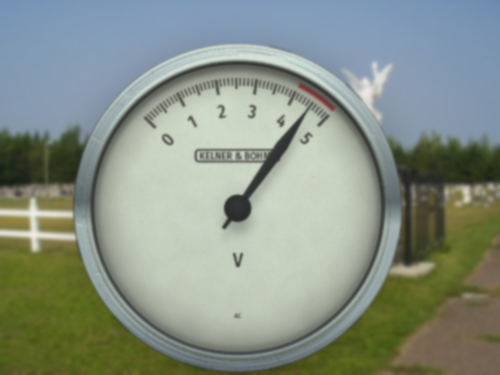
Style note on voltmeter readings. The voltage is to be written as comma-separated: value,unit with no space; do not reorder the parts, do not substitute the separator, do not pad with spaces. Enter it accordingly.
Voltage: 4.5,V
